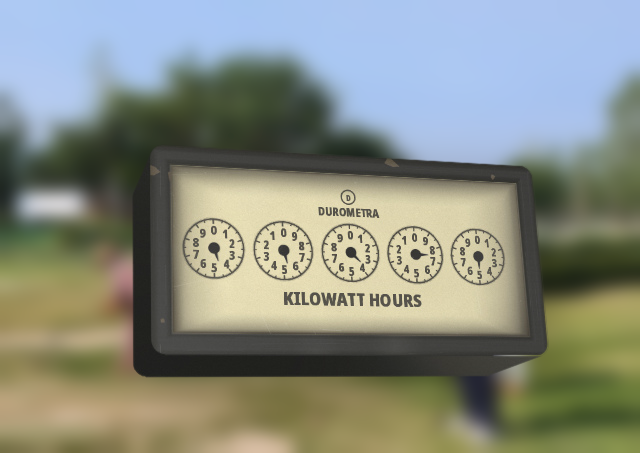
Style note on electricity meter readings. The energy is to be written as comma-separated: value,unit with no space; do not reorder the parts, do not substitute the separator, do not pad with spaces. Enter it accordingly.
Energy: 45375,kWh
